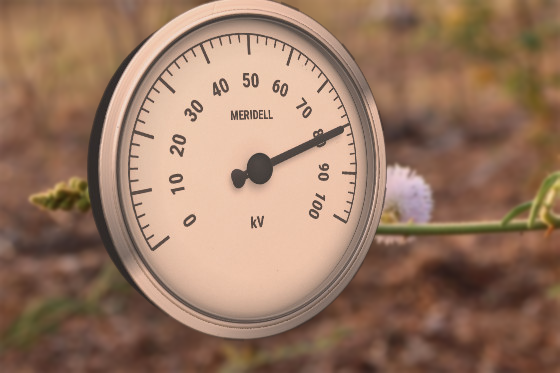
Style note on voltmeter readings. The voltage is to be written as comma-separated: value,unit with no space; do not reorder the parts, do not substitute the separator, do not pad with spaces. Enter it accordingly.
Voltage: 80,kV
